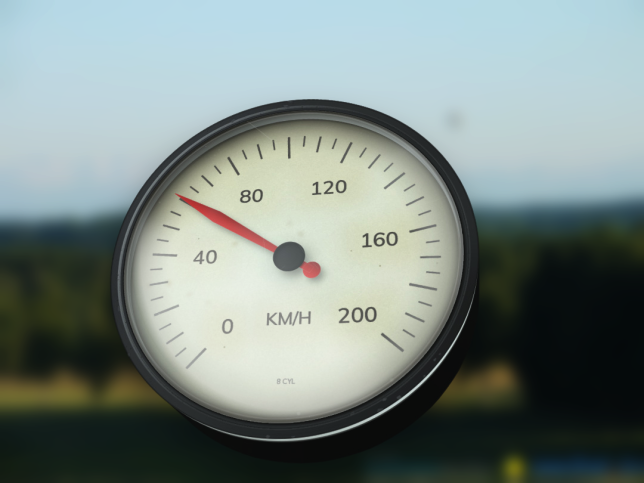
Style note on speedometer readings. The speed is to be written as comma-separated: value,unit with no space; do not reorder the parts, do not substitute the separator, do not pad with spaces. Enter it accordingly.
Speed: 60,km/h
